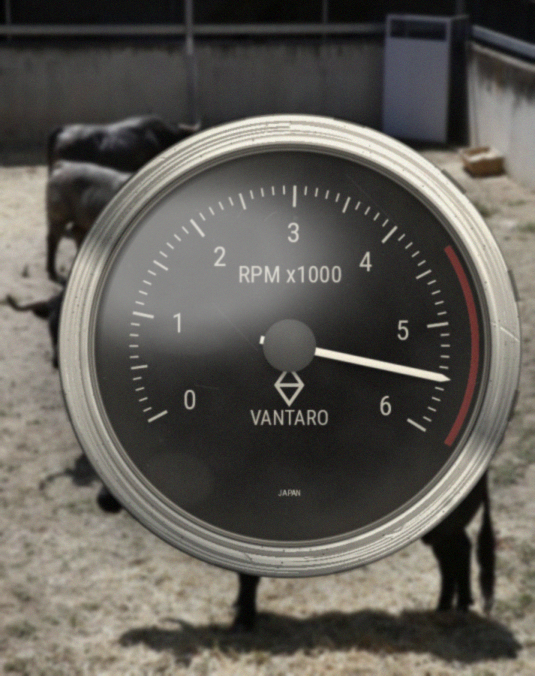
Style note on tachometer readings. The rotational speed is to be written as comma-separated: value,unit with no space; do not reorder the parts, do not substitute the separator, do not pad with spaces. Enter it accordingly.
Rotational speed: 5500,rpm
